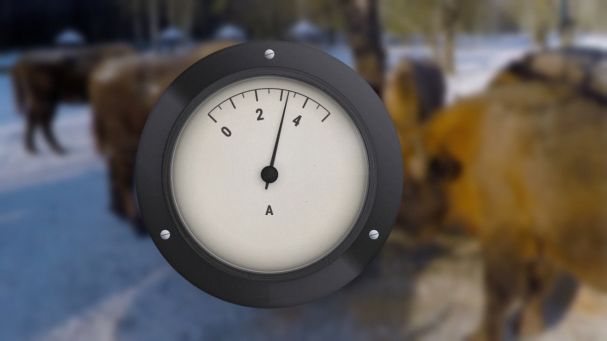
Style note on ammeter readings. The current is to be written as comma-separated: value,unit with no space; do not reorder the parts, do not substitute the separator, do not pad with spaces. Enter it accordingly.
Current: 3.25,A
